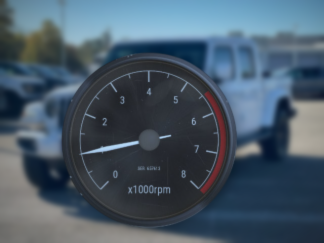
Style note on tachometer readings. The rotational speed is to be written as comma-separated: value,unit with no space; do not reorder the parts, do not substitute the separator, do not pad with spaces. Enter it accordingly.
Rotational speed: 1000,rpm
